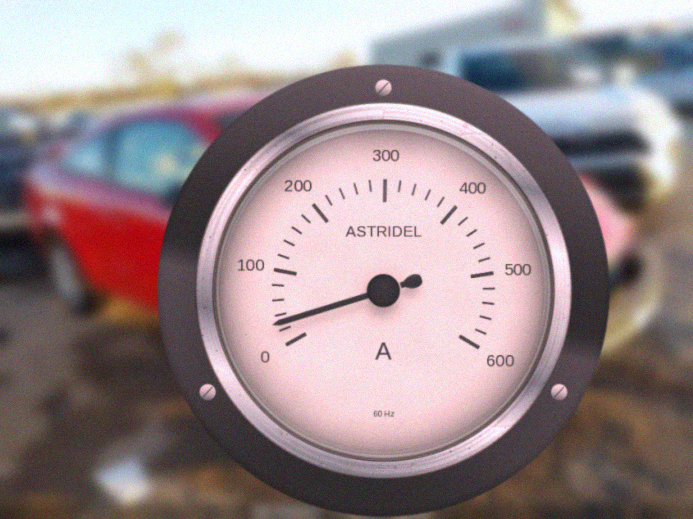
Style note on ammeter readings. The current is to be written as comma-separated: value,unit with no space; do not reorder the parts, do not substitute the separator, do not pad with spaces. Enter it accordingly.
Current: 30,A
